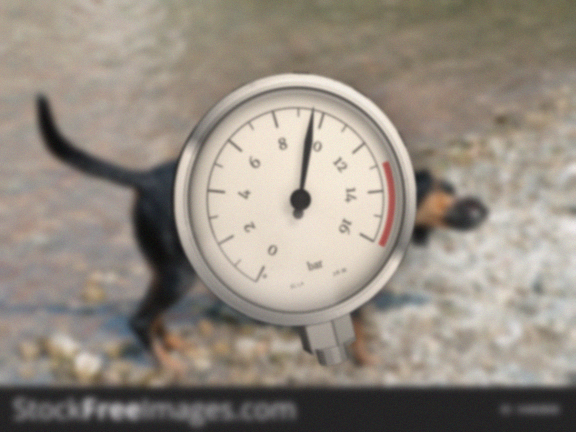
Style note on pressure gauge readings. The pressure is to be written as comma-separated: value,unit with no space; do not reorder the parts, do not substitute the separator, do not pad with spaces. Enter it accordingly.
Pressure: 9.5,bar
